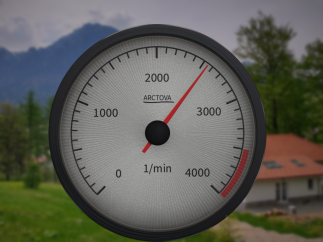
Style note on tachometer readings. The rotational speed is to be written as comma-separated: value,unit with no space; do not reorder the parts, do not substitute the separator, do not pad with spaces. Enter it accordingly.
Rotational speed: 2550,rpm
